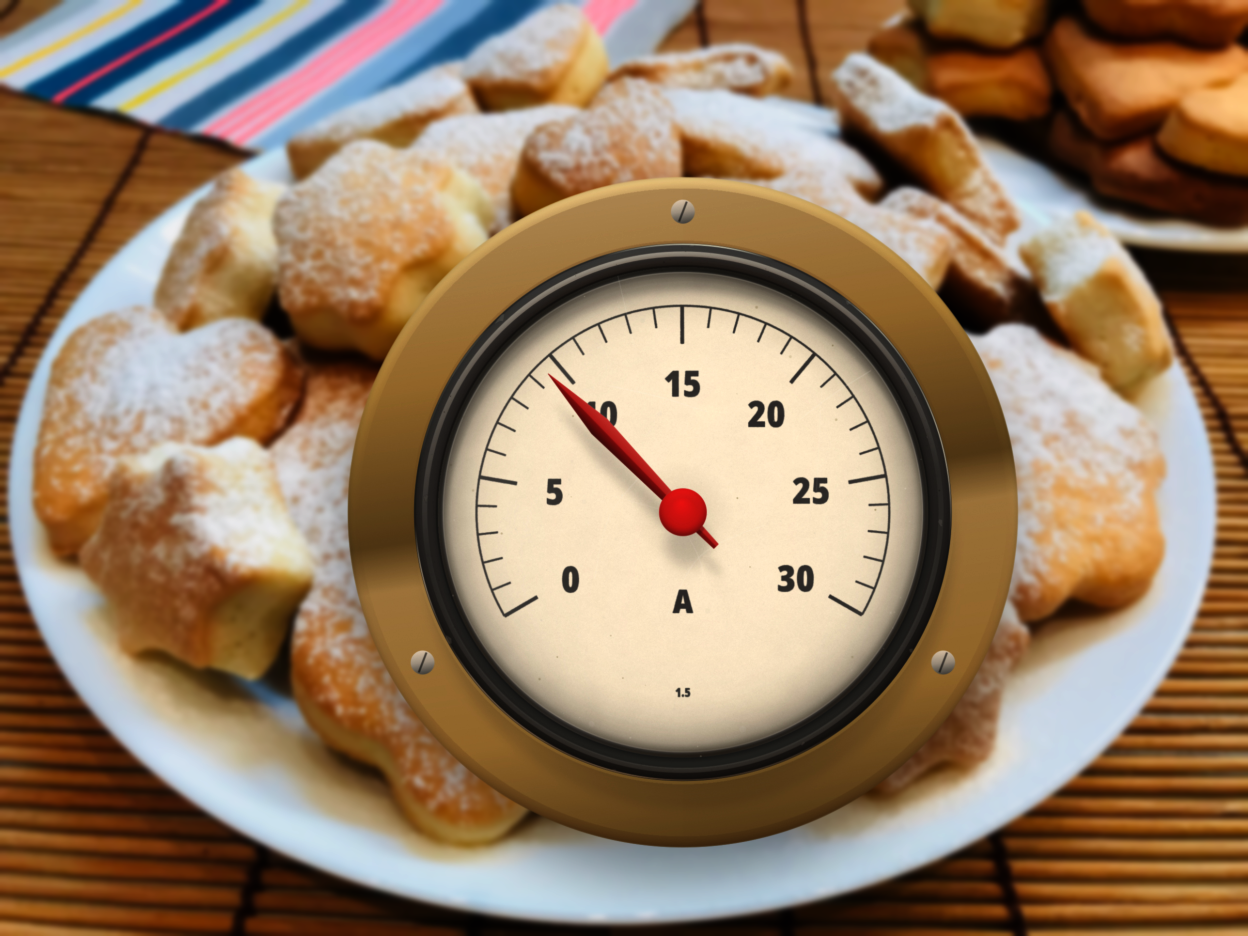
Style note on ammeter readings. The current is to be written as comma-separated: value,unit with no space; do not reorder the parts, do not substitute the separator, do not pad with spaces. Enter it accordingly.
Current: 9.5,A
